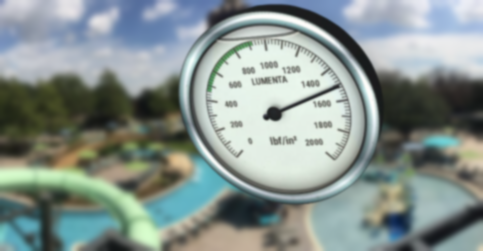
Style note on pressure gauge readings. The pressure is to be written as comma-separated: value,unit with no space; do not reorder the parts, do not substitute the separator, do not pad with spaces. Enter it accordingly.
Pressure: 1500,psi
